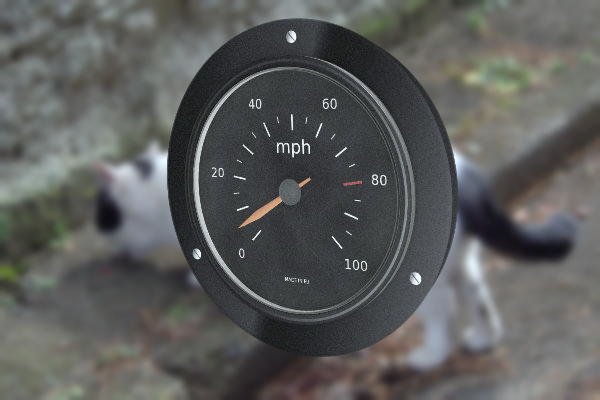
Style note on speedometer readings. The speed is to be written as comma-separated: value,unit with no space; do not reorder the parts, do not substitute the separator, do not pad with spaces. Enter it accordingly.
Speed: 5,mph
